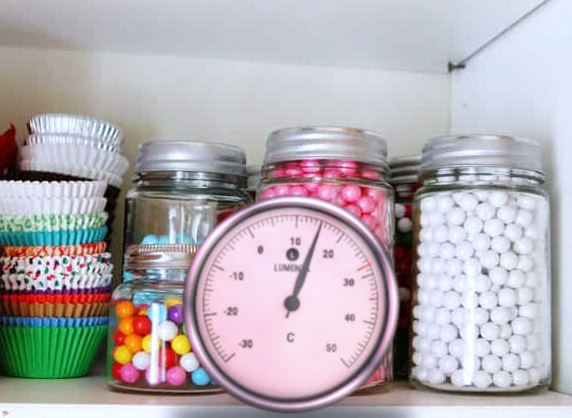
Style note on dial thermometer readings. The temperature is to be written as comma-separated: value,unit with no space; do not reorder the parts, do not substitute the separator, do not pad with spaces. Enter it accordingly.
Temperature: 15,°C
